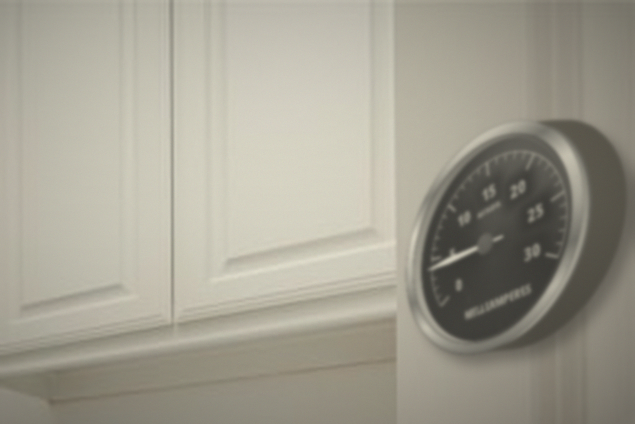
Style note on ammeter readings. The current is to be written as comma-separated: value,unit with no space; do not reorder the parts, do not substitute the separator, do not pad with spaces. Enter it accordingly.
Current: 4,mA
